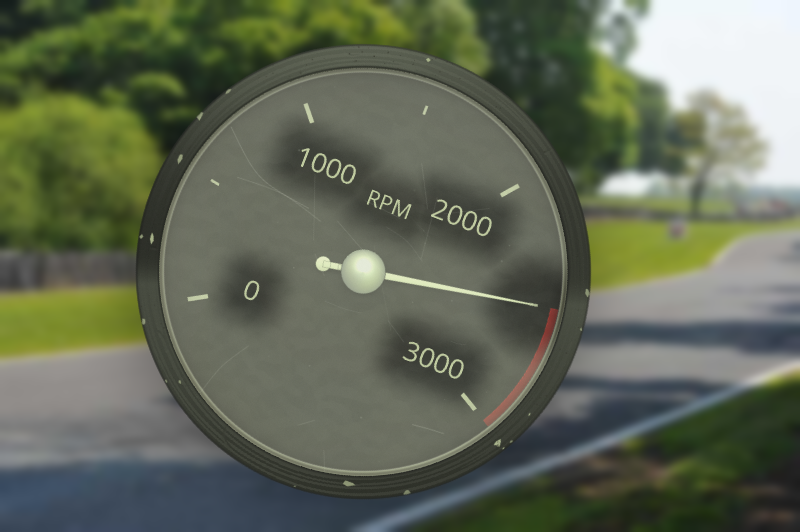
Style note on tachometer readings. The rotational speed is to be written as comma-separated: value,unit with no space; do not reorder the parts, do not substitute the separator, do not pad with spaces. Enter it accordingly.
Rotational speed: 2500,rpm
